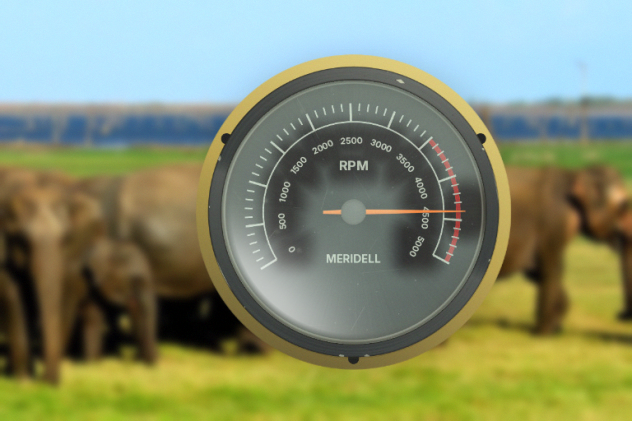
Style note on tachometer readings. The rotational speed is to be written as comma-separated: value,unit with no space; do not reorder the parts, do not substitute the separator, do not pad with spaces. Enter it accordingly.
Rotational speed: 4400,rpm
